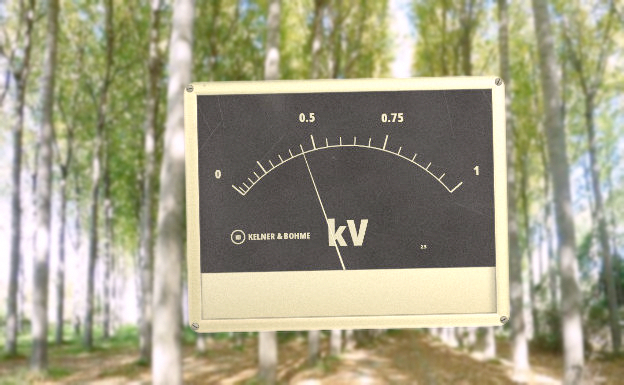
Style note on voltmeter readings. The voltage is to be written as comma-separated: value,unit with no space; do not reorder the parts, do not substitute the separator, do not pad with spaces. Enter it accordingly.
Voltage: 0.45,kV
